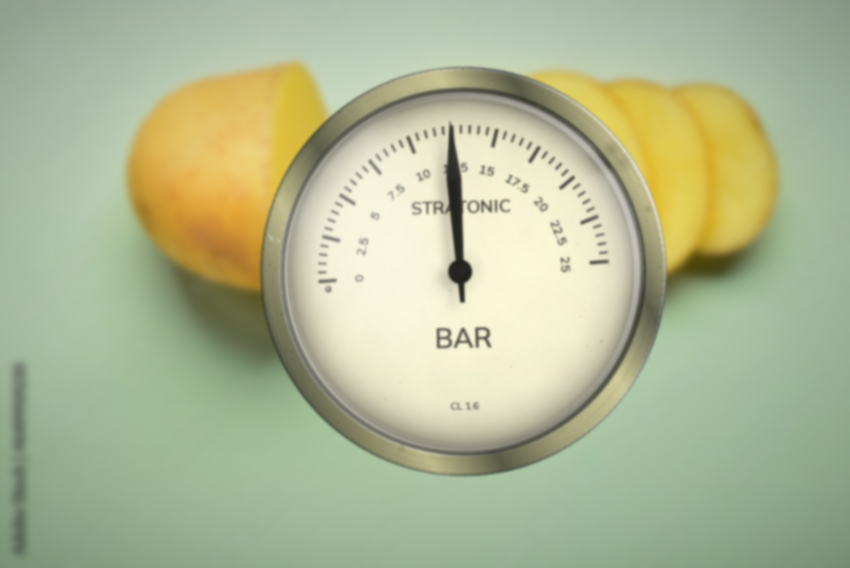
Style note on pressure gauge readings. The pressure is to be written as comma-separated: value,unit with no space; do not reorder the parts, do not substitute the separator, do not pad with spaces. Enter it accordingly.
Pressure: 12.5,bar
